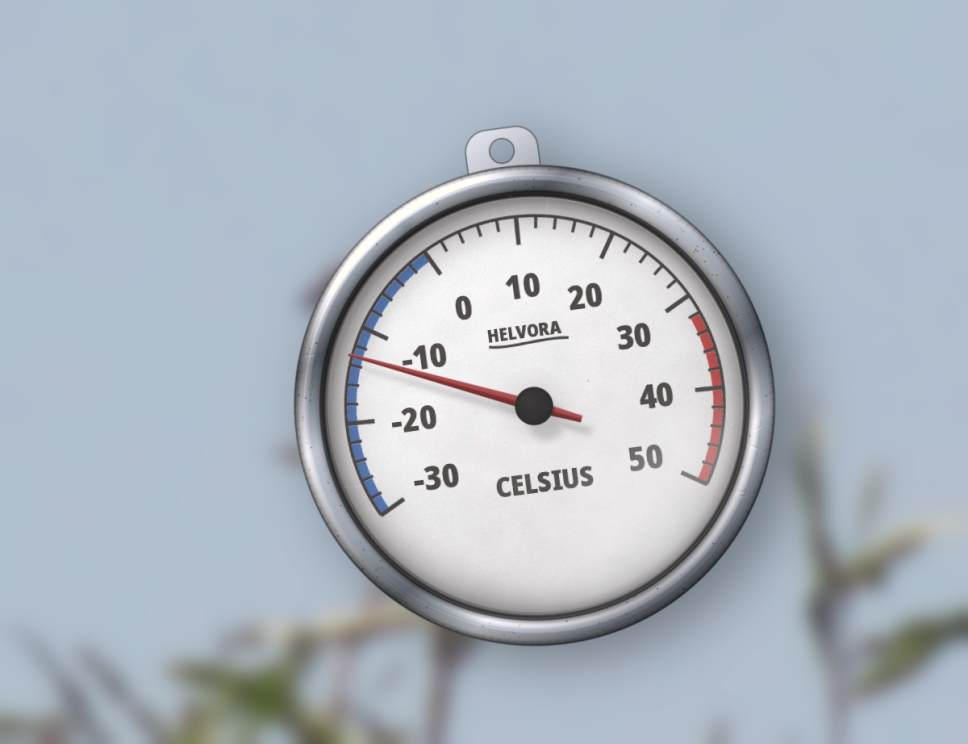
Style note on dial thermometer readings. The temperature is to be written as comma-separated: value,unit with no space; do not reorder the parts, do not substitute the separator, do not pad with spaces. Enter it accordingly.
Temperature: -13,°C
